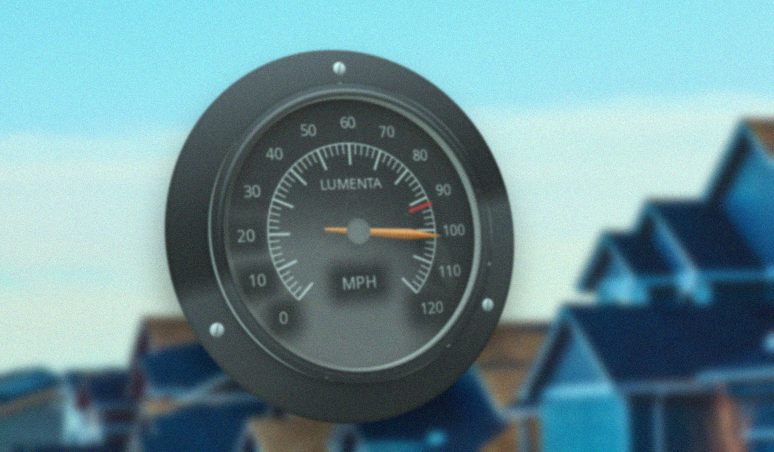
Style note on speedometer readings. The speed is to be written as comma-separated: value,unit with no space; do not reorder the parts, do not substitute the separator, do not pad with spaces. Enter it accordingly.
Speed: 102,mph
